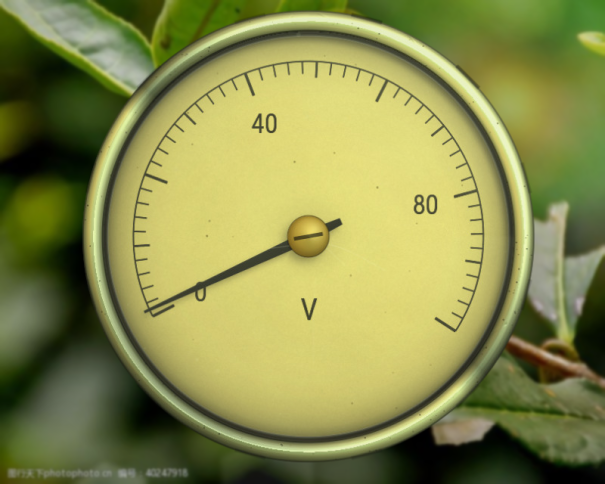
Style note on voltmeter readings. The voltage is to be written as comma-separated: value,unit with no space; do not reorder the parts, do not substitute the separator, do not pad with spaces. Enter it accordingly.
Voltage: 1,V
